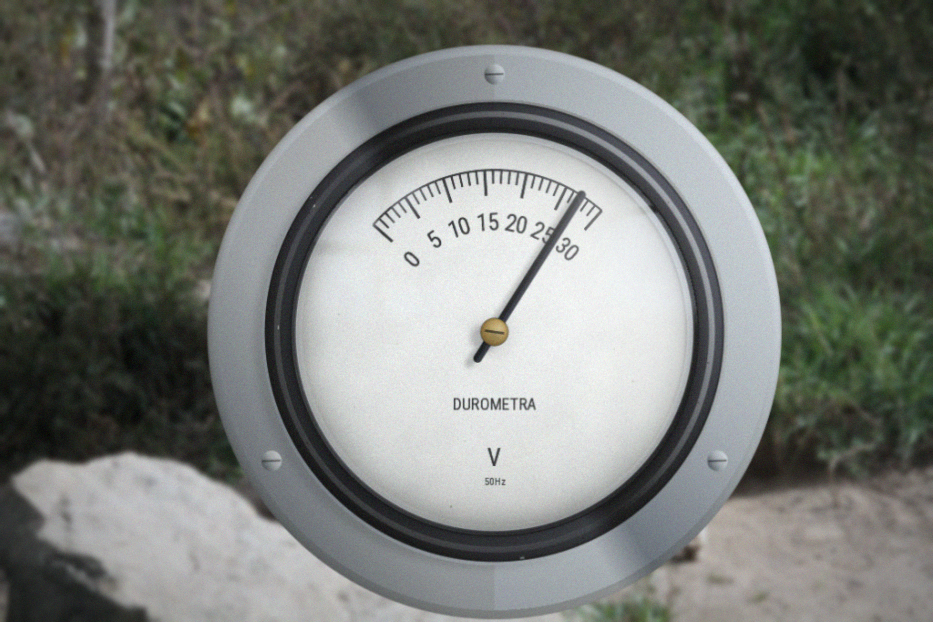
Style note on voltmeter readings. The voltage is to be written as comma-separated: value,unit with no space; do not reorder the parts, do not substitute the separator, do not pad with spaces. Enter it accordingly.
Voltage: 27,V
